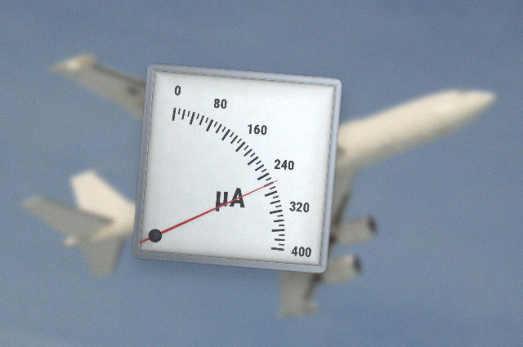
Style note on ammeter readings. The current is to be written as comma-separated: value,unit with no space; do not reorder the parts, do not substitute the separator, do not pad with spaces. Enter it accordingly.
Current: 260,µA
